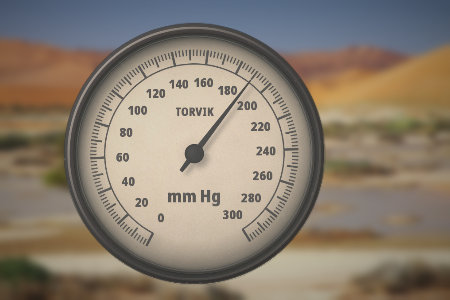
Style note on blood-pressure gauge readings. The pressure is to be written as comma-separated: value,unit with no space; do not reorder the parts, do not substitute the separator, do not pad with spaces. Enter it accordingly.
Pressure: 190,mmHg
